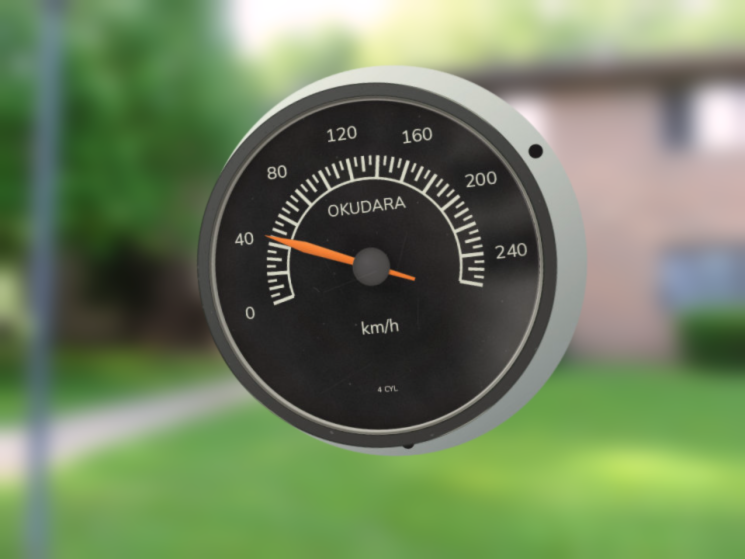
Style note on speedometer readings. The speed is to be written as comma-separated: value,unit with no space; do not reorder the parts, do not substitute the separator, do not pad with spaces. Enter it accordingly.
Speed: 45,km/h
